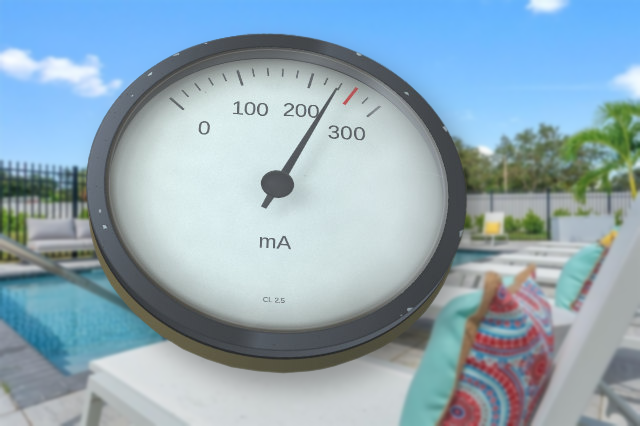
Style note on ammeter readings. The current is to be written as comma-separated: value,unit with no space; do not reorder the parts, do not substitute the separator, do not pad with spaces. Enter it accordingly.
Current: 240,mA
